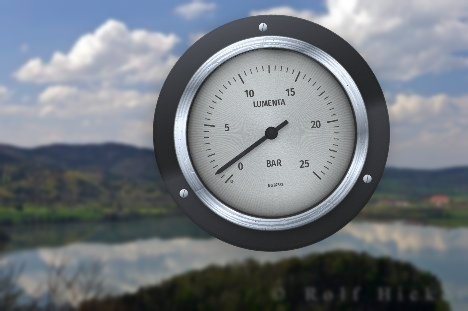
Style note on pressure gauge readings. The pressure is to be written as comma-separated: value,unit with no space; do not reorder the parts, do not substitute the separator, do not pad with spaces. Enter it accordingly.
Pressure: 1,bar
